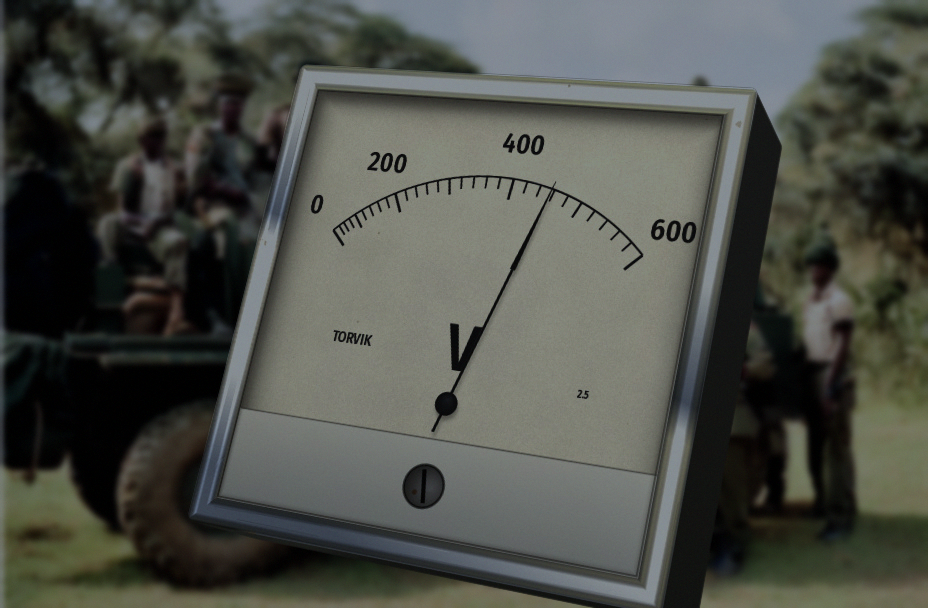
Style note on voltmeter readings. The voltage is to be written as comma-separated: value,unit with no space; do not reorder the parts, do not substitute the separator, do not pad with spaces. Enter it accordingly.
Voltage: 460,V
